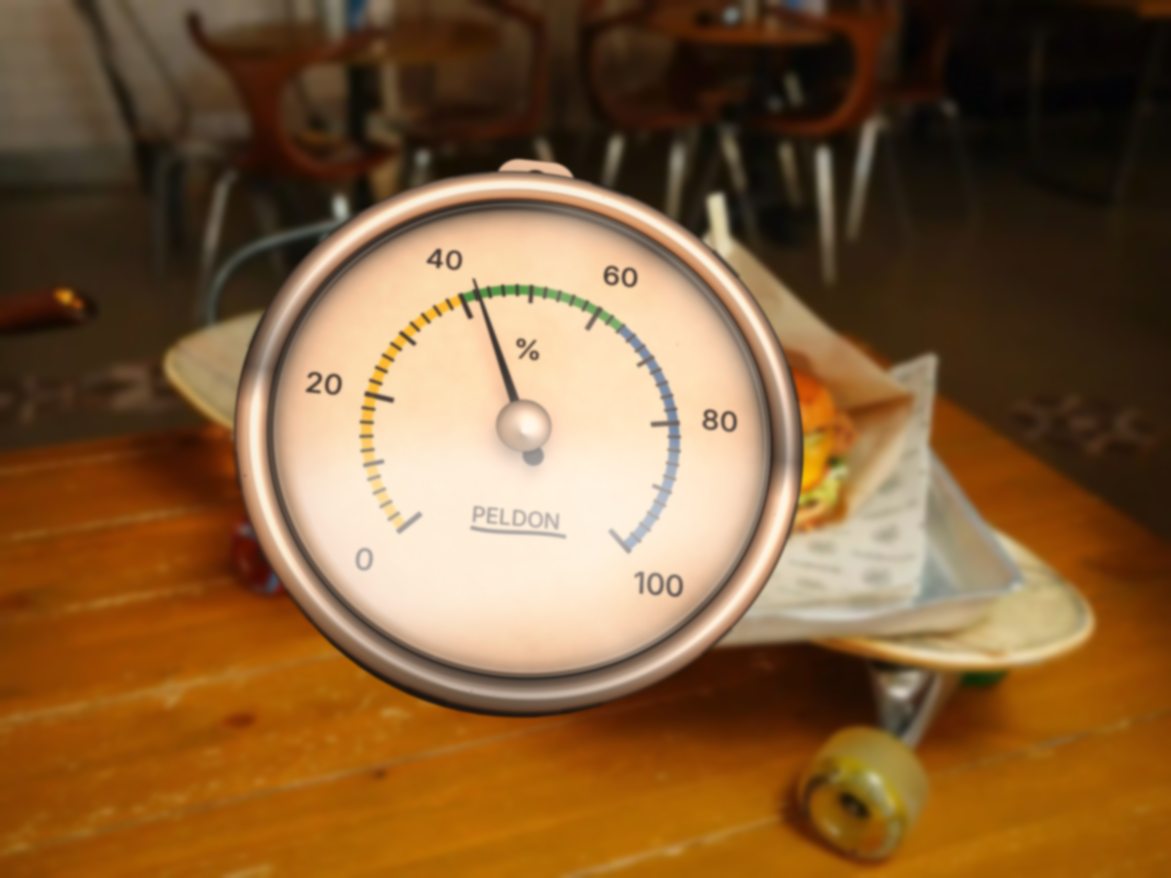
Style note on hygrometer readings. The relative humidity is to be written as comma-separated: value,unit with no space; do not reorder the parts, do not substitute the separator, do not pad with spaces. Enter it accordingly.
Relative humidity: 42,%
